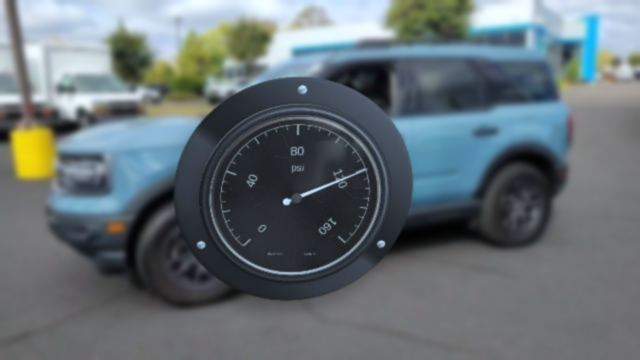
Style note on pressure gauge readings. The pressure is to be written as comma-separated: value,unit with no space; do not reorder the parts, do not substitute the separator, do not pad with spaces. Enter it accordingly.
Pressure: 120,psi
